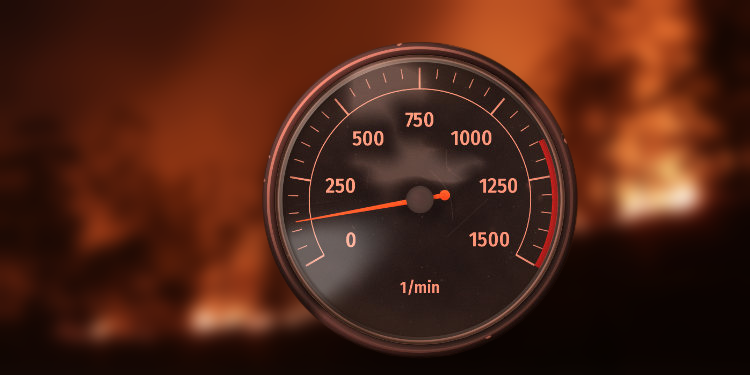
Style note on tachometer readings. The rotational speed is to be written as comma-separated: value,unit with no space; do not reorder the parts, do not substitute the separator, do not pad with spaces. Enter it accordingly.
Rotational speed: 125,rpm
